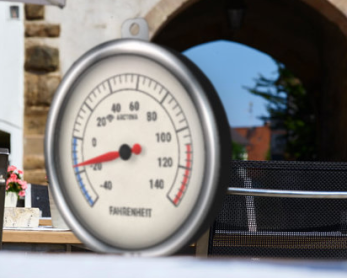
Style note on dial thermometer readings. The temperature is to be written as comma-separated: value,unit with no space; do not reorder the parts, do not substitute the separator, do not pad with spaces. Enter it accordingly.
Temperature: -16,°F
